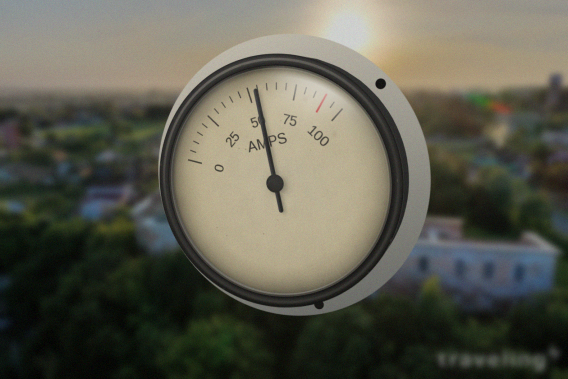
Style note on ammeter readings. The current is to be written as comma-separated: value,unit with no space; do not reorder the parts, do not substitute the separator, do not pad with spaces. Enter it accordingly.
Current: 55,A
